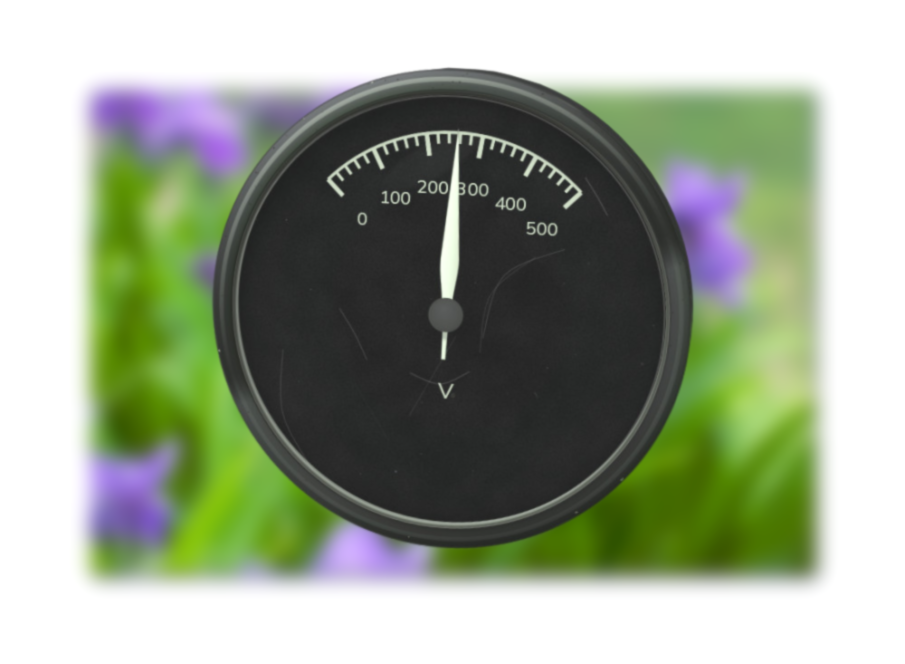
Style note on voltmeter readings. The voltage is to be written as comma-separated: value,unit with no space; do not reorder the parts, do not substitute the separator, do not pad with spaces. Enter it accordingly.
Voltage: 260,V
